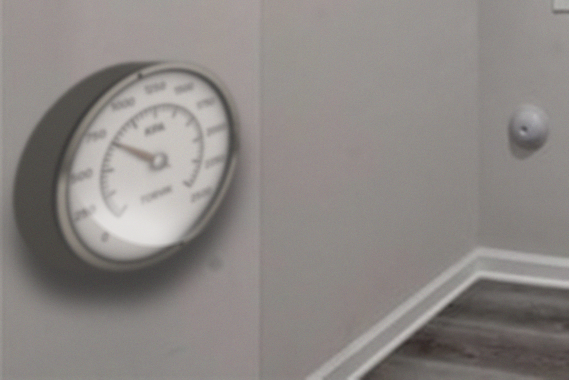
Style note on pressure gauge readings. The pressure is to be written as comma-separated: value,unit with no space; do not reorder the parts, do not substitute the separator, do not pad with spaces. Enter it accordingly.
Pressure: 750,kPa
